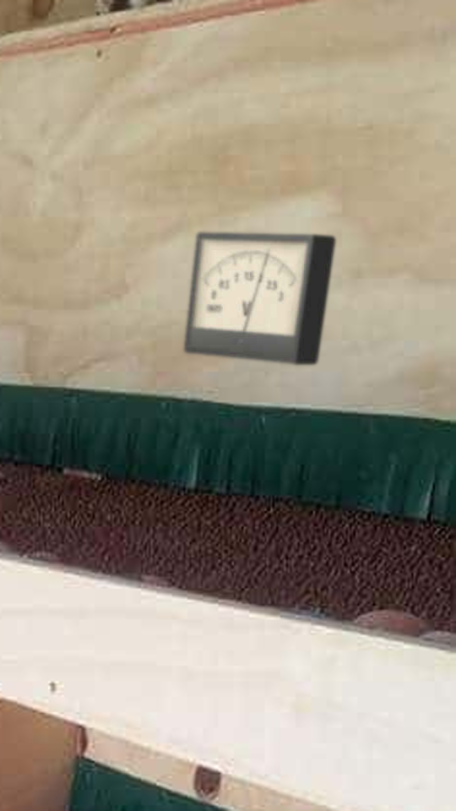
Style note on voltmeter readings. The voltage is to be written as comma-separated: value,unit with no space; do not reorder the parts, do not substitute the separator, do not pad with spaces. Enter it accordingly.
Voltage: 2,V
